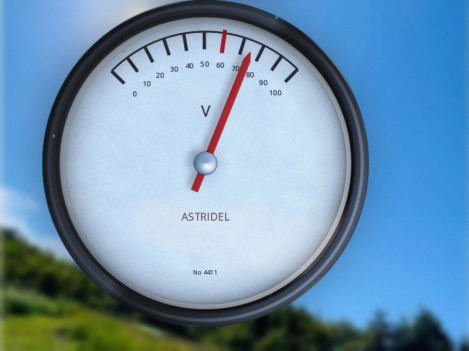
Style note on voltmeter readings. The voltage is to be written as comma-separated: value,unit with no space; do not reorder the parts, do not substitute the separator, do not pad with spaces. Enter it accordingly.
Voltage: 75,V
